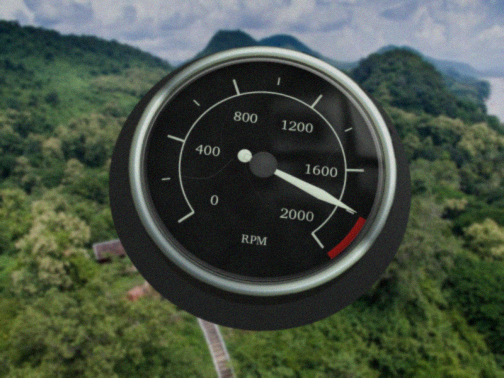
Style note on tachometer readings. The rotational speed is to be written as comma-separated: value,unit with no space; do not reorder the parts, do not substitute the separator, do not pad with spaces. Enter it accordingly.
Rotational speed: 1800,rpm
